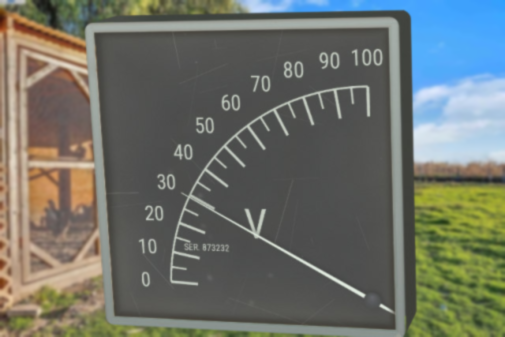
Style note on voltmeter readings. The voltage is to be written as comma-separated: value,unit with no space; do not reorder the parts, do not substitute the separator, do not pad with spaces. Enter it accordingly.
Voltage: 30,V
